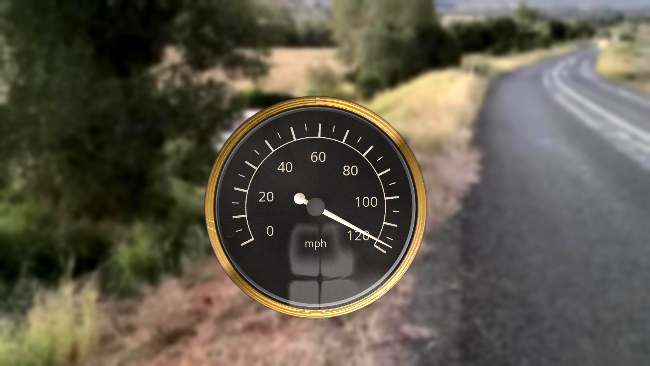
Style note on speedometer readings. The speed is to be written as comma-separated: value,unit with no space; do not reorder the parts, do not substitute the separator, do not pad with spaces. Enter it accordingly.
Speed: 117.5,mph
